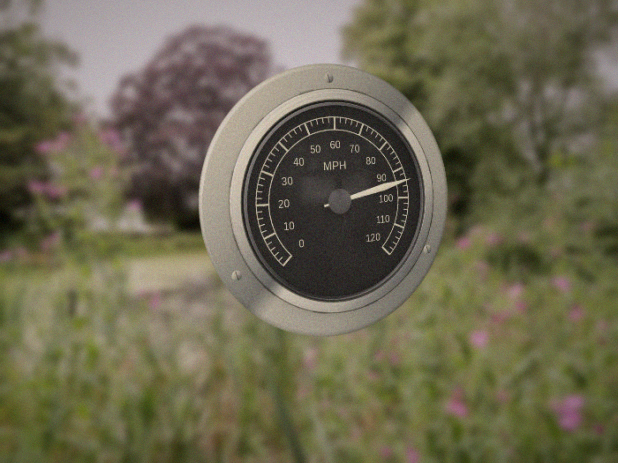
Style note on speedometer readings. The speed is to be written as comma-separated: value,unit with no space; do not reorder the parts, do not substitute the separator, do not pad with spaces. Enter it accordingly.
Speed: 94,mph
